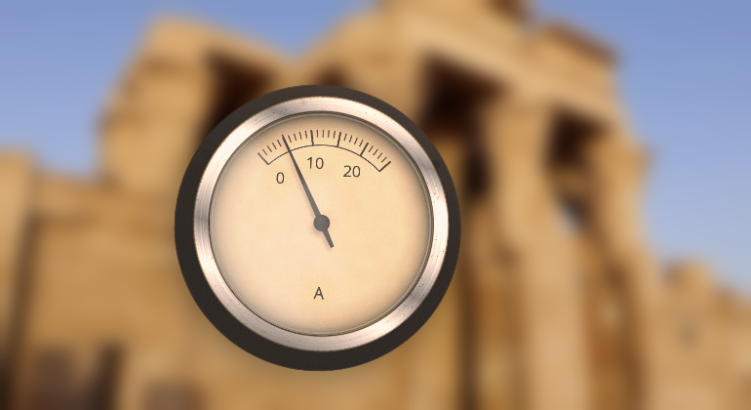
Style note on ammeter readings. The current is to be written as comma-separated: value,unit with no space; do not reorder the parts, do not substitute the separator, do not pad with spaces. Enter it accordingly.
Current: 5,A
